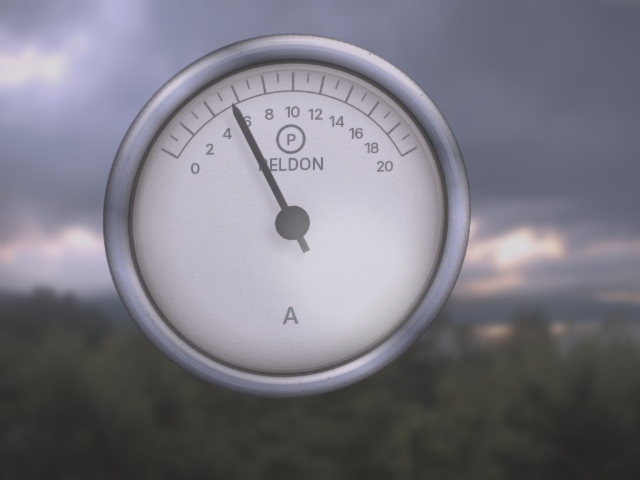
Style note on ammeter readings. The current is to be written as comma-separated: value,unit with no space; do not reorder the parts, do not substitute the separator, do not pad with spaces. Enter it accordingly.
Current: 5.5,A
